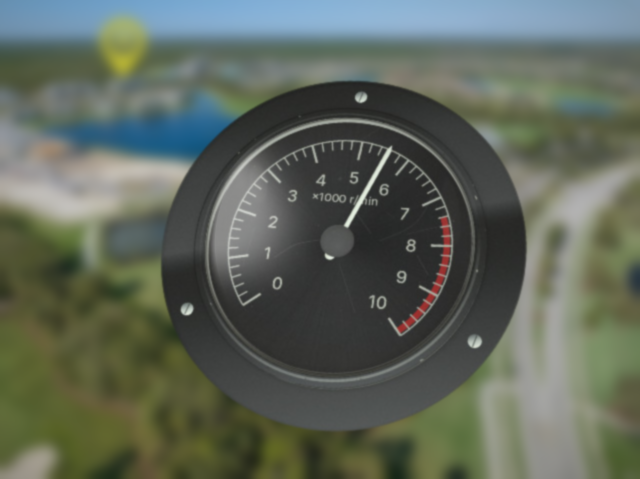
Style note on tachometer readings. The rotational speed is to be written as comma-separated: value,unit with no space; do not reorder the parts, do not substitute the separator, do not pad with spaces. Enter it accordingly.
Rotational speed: 5600,rpm
